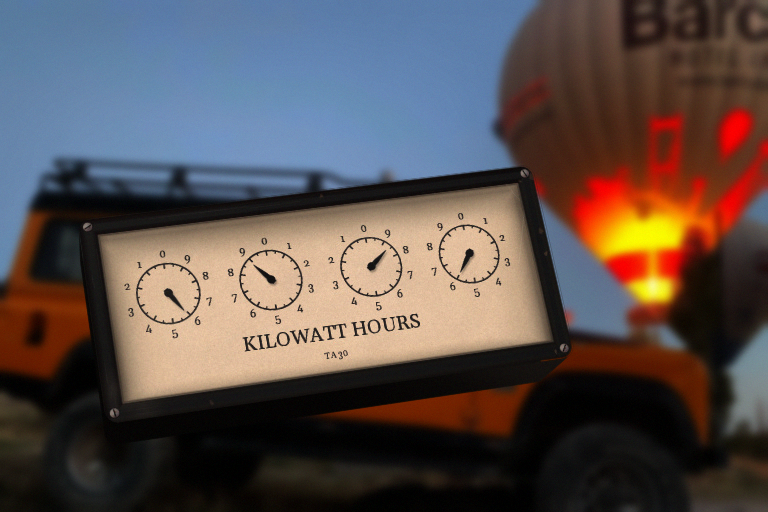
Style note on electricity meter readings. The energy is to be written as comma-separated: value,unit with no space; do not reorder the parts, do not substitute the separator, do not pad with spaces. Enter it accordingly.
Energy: 5886,kWh
